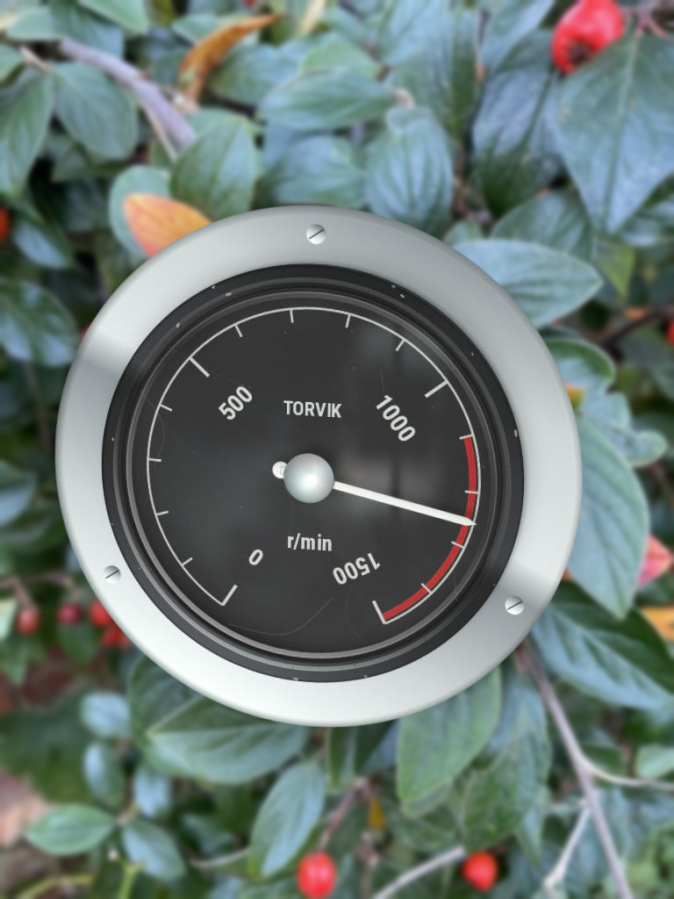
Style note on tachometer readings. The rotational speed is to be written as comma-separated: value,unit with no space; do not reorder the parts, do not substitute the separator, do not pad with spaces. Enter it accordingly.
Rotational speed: 1250,rpm
